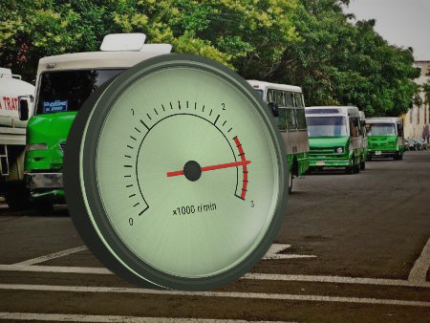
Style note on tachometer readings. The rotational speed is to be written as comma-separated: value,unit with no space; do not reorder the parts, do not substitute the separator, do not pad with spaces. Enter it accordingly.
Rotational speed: 2600,rpm
